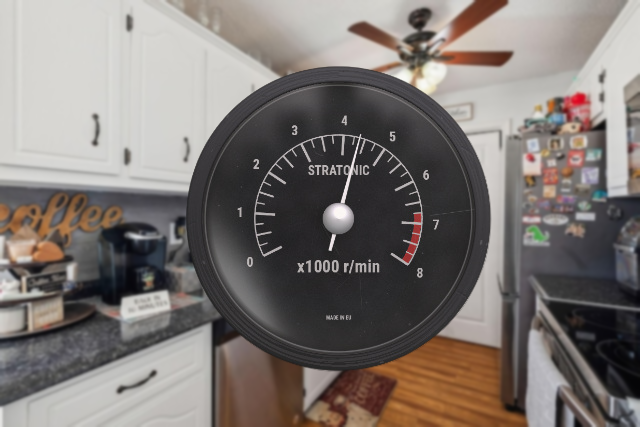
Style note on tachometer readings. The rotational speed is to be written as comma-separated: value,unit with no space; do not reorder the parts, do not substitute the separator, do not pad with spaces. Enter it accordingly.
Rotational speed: 4375,rpm
